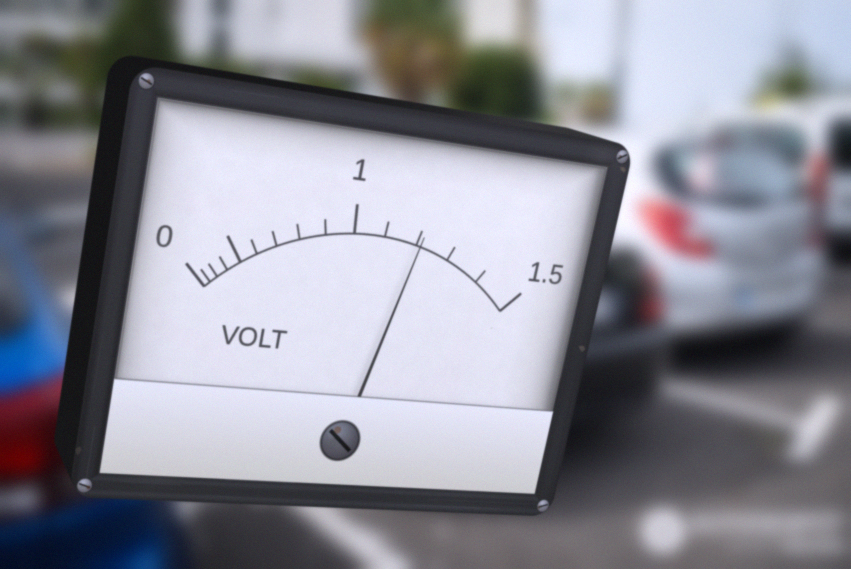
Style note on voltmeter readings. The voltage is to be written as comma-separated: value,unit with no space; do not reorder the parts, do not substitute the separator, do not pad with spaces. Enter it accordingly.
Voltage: 1.2,V
